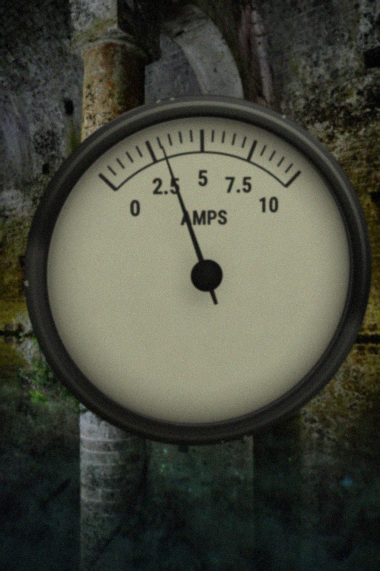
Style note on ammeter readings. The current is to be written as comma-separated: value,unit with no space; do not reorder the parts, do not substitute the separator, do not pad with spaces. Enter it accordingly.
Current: 3,A
